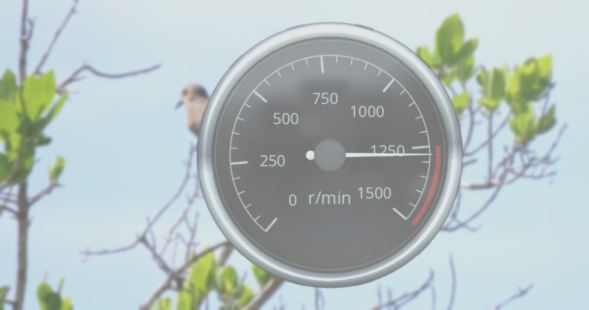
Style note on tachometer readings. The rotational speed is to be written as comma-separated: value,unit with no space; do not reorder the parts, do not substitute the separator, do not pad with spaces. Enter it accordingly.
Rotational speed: 1275,rpm
